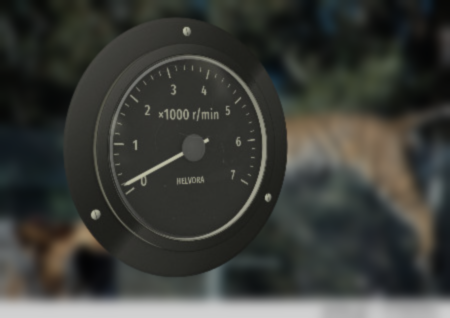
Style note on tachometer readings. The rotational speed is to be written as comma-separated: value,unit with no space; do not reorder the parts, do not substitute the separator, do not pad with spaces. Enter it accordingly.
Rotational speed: 200,rpm
